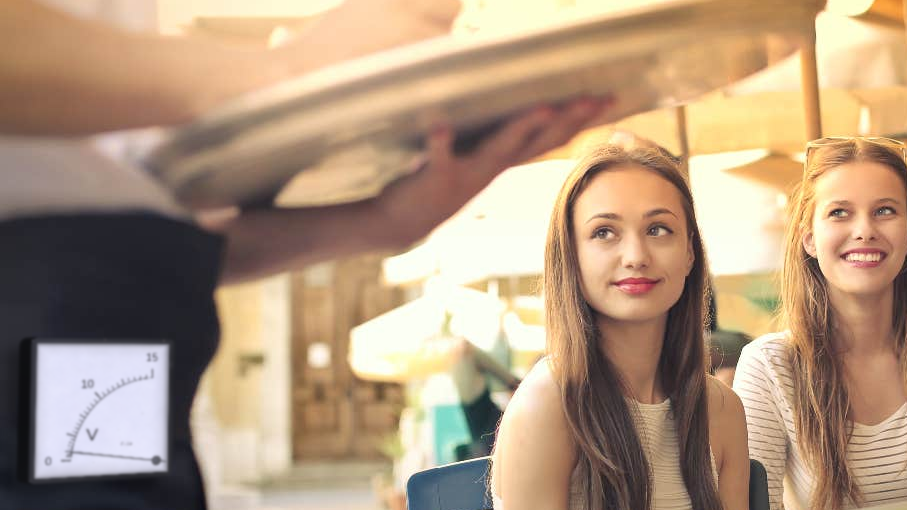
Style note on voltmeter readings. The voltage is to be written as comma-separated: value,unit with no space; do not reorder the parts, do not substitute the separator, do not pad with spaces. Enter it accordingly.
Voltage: 2.5,V
